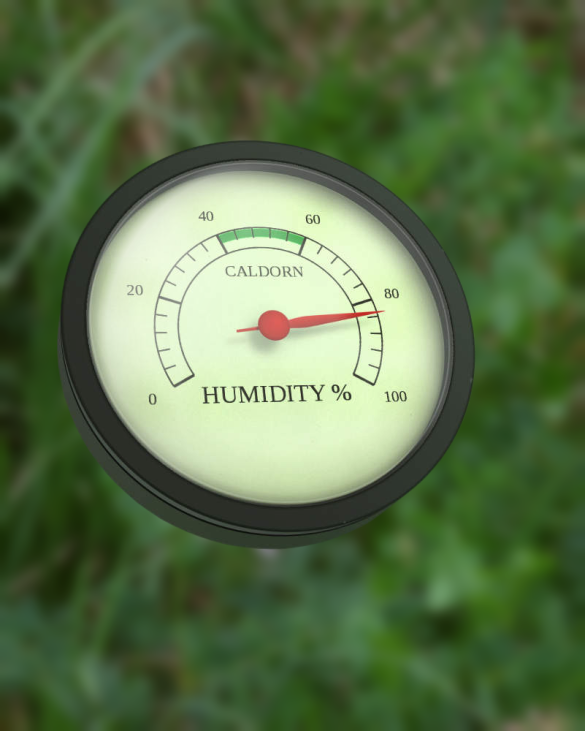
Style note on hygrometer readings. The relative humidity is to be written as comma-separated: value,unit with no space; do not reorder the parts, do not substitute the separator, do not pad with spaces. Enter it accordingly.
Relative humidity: 84,%
